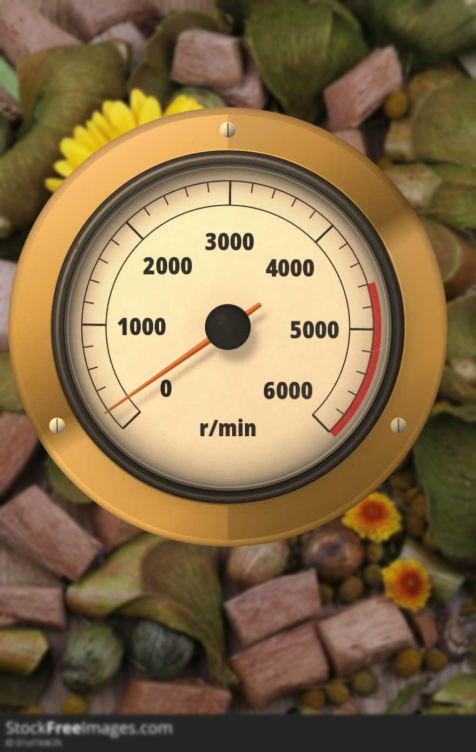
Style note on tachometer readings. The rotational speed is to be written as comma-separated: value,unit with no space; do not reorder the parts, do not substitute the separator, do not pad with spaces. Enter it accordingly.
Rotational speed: 200,rpm
